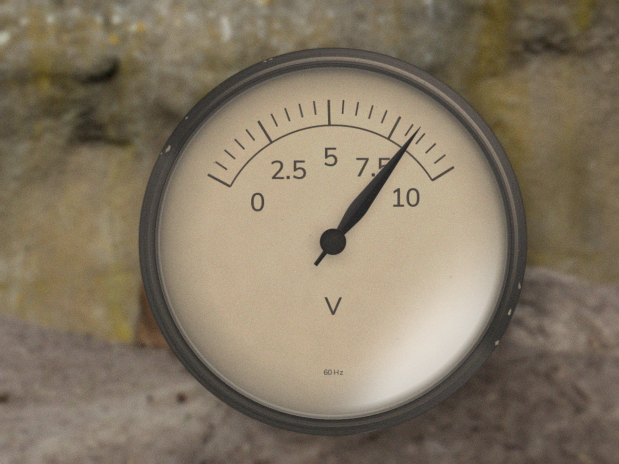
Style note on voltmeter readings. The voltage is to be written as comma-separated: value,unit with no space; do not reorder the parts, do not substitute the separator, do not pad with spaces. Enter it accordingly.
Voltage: 8.25,V
